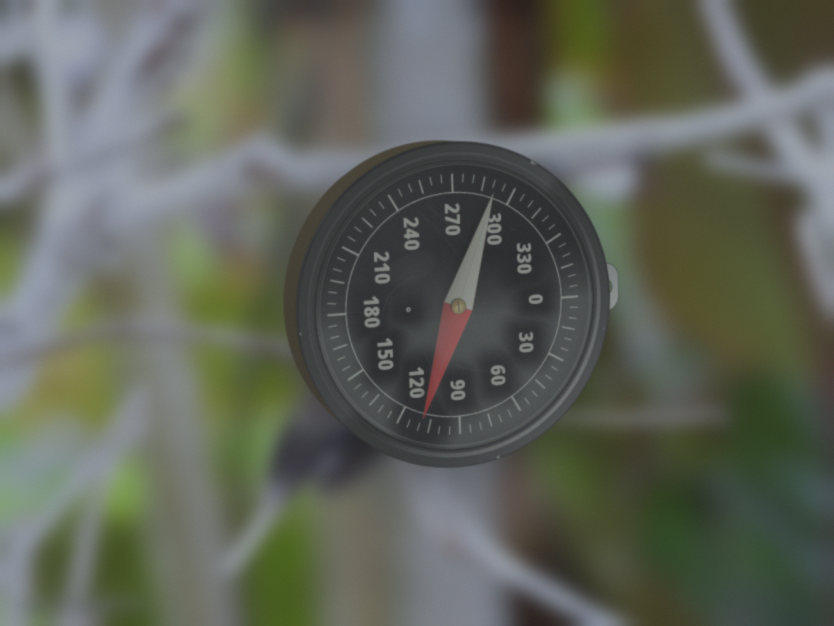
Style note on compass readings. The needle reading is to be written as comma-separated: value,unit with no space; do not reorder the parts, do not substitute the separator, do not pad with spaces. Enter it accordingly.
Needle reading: 110,°
